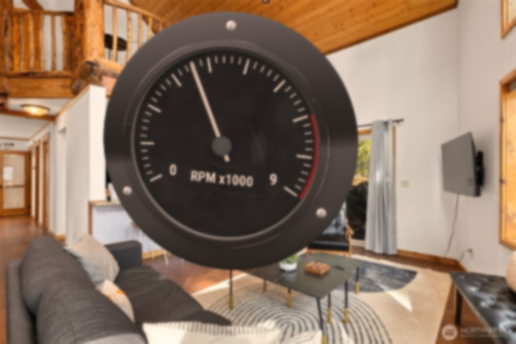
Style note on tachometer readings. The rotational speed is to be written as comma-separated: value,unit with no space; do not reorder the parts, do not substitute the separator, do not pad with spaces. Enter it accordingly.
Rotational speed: 3600,rpm
